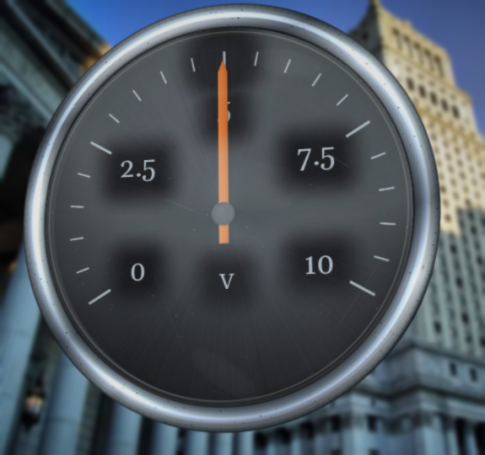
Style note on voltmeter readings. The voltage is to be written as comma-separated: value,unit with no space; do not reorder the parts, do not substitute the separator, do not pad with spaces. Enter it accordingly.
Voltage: 5,V
